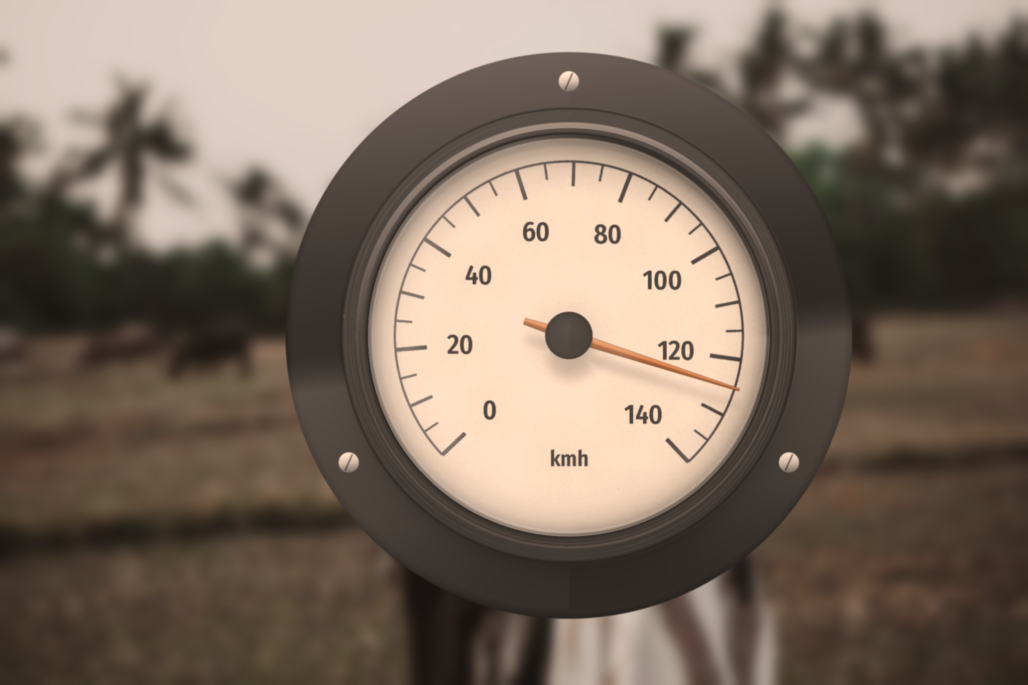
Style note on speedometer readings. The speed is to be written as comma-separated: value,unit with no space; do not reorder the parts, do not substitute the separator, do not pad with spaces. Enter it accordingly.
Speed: 125,km/h
